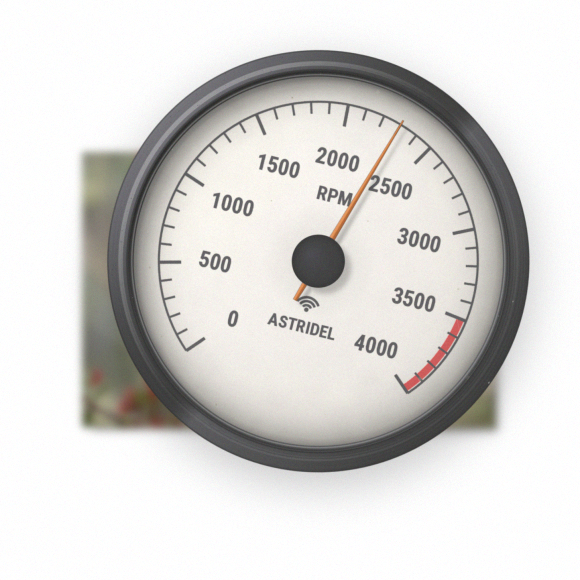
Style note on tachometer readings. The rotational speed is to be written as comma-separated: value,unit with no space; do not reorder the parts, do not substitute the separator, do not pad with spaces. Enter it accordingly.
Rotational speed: 2300,rpm
